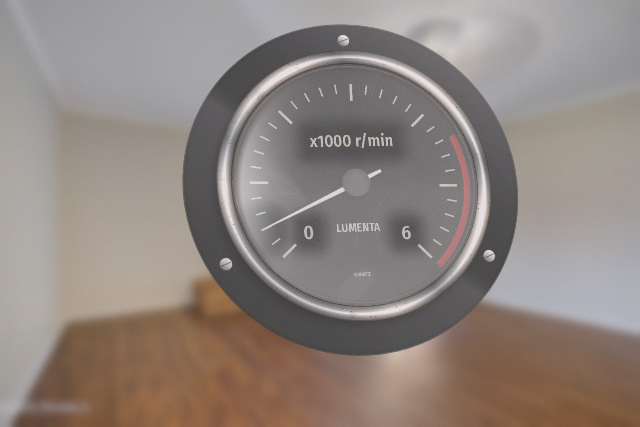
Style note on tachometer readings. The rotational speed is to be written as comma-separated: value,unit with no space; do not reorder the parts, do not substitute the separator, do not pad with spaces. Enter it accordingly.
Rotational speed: 400,rpm
